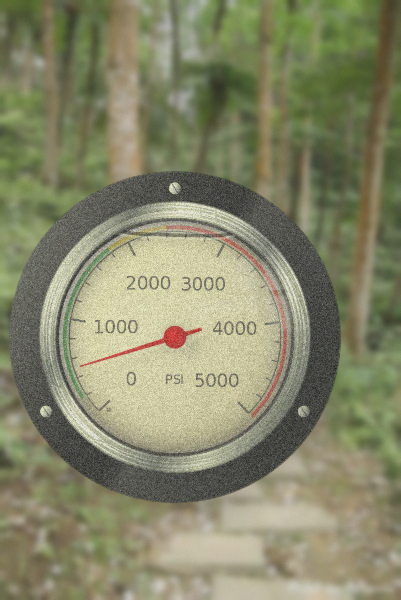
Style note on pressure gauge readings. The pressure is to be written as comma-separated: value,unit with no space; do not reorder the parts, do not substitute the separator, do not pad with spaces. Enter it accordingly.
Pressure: 500,psi
